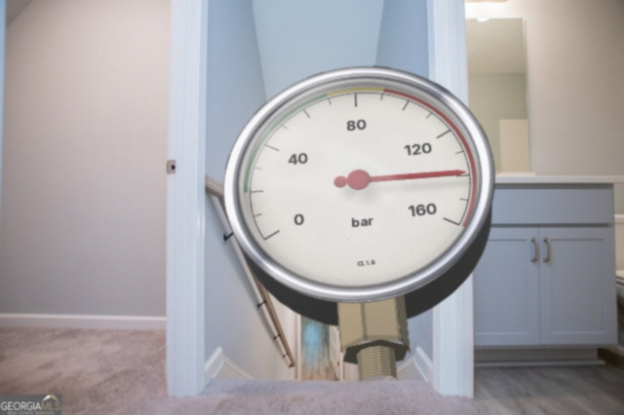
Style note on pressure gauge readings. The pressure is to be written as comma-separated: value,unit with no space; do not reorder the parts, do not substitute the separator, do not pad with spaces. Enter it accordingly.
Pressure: 140,bar
